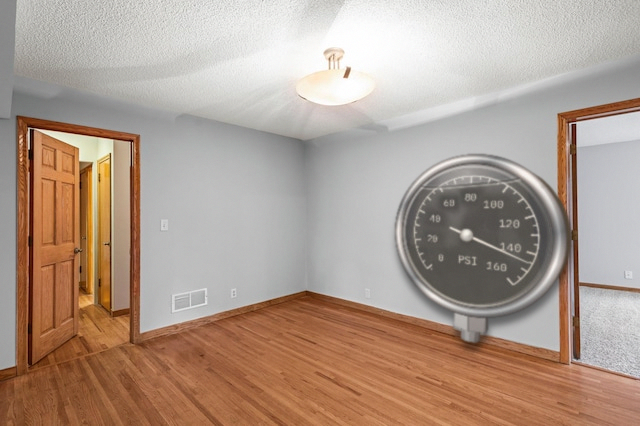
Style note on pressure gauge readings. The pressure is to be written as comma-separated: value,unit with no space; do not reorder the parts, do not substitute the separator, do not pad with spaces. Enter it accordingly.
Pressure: 145,psi
